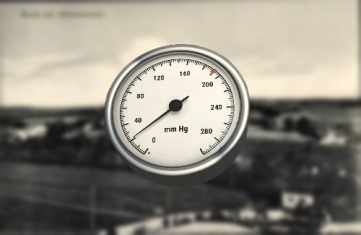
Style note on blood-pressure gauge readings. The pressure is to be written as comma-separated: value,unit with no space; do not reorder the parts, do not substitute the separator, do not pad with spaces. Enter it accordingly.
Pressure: 20,mmHg
